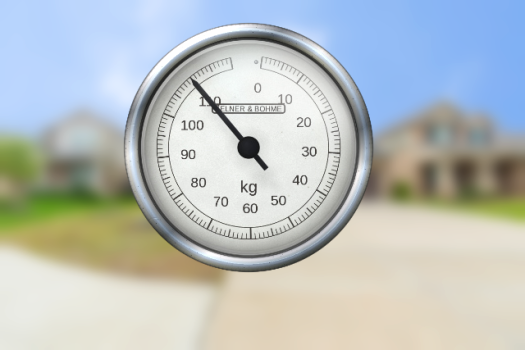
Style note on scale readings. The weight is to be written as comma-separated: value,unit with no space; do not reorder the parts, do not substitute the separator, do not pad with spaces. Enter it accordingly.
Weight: 110,kg
